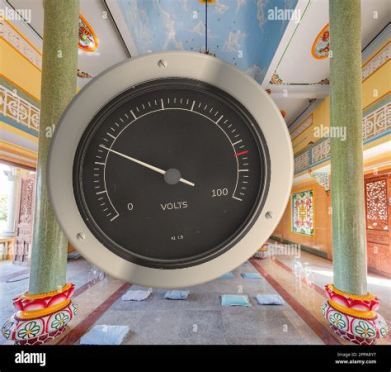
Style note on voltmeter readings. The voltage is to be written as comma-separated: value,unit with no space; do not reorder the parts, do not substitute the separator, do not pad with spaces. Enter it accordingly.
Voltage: 26,V
